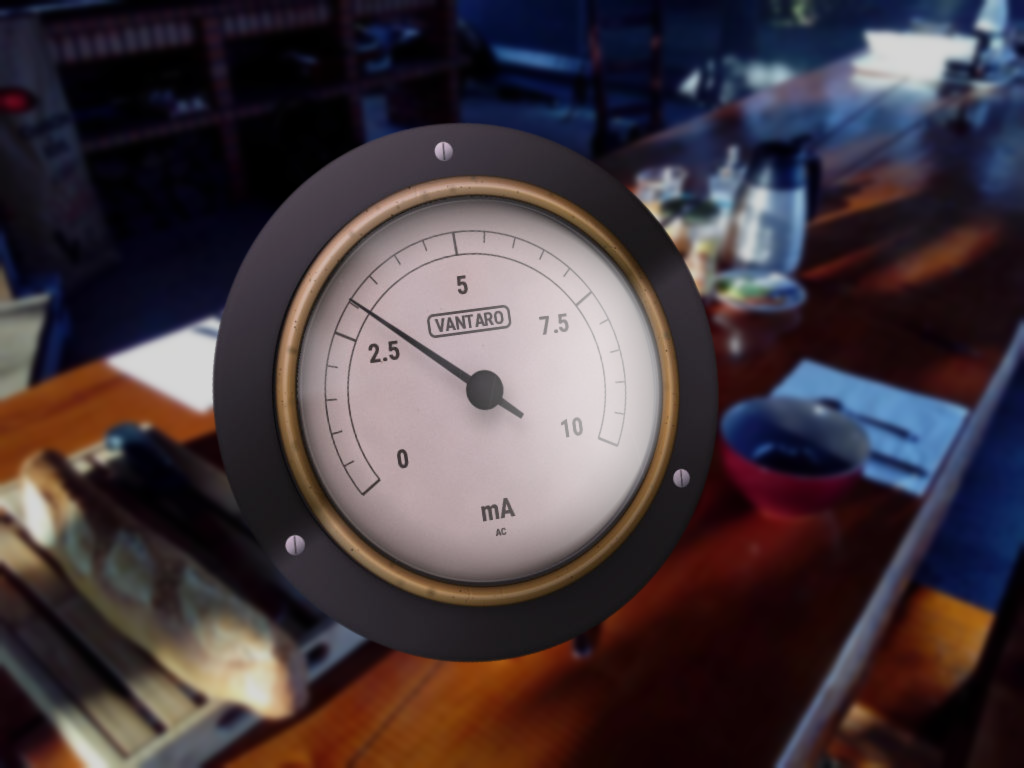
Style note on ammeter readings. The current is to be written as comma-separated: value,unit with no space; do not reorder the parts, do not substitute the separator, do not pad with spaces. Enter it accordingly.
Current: 3,mA
